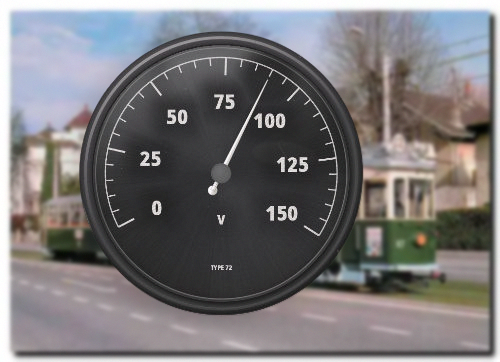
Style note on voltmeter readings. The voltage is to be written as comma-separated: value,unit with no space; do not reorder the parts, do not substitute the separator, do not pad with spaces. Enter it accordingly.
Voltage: 90,V
